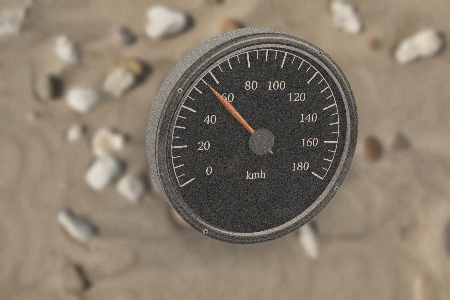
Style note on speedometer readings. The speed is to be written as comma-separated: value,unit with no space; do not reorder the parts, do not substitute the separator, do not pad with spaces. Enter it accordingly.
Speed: 55,km/h
